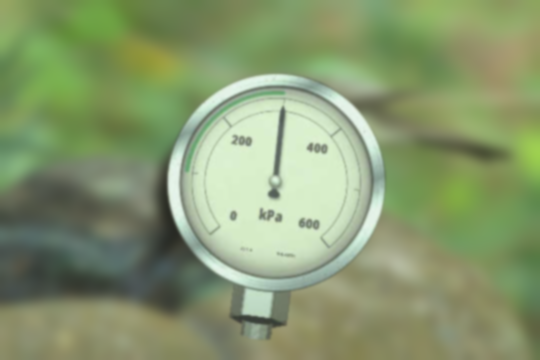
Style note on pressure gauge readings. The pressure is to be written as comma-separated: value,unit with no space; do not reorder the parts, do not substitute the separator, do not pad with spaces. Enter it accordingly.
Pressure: 300,kPa
